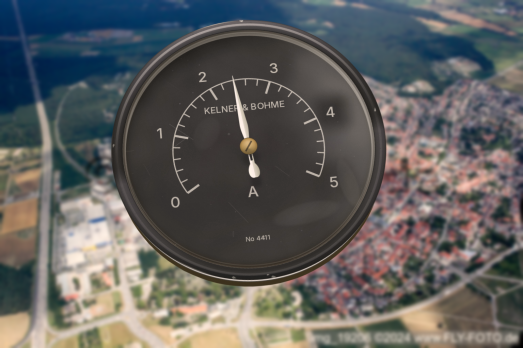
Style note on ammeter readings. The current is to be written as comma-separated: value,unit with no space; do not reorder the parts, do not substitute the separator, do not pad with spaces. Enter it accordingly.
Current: 2.4,A
